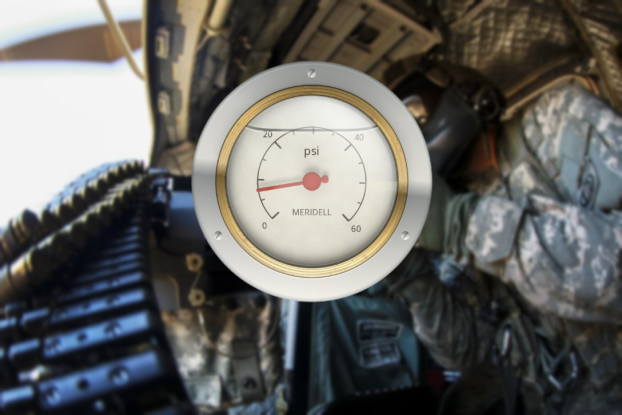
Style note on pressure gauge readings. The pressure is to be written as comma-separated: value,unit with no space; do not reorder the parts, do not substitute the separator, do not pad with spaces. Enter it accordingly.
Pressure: 7.5,psi
